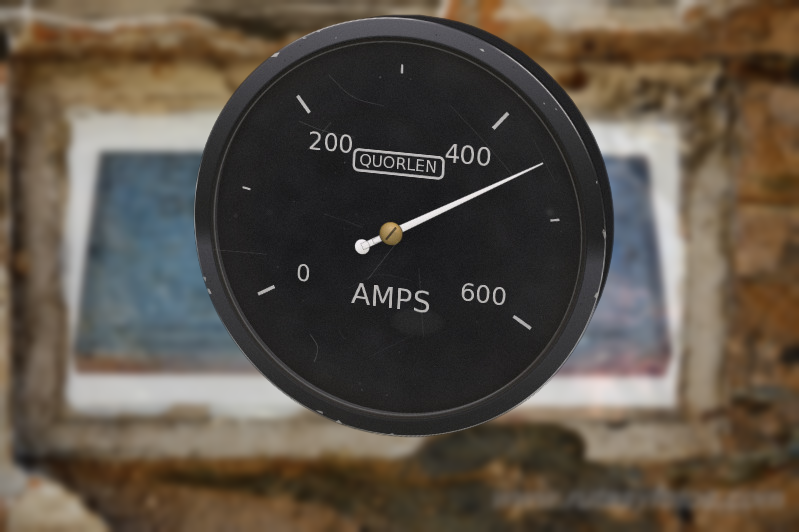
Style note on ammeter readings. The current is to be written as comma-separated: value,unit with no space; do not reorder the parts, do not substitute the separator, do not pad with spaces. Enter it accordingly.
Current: 450,A
